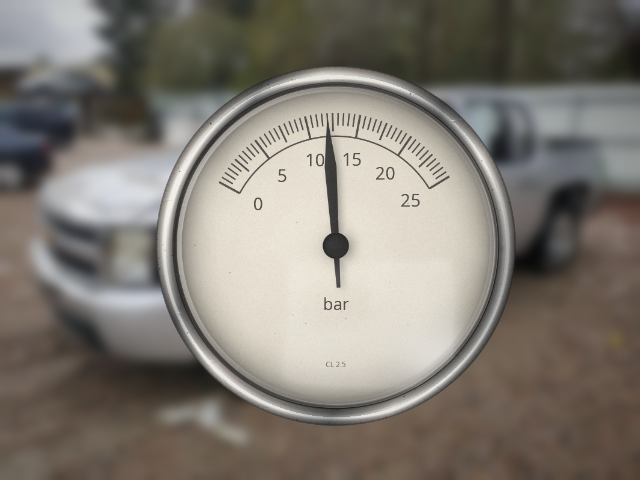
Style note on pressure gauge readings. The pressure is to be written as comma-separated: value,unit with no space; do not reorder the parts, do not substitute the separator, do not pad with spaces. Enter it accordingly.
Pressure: 12,bar
